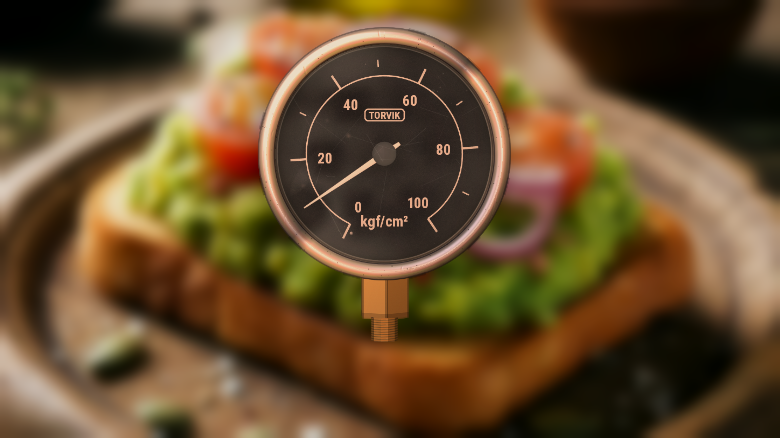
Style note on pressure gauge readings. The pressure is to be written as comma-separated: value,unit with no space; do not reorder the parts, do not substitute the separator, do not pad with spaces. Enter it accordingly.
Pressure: 10,kg/cm²
